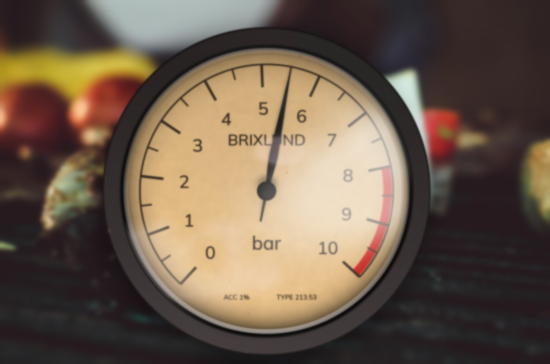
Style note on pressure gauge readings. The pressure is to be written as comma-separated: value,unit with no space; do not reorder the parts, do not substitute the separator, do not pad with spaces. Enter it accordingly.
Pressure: 5.5,bar
